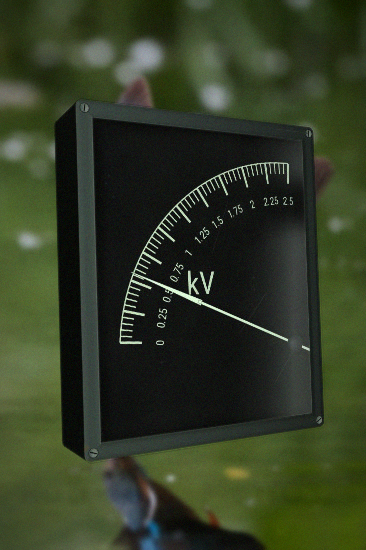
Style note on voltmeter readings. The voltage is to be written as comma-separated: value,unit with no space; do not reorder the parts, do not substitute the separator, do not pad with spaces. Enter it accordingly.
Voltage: 0.55,kV
